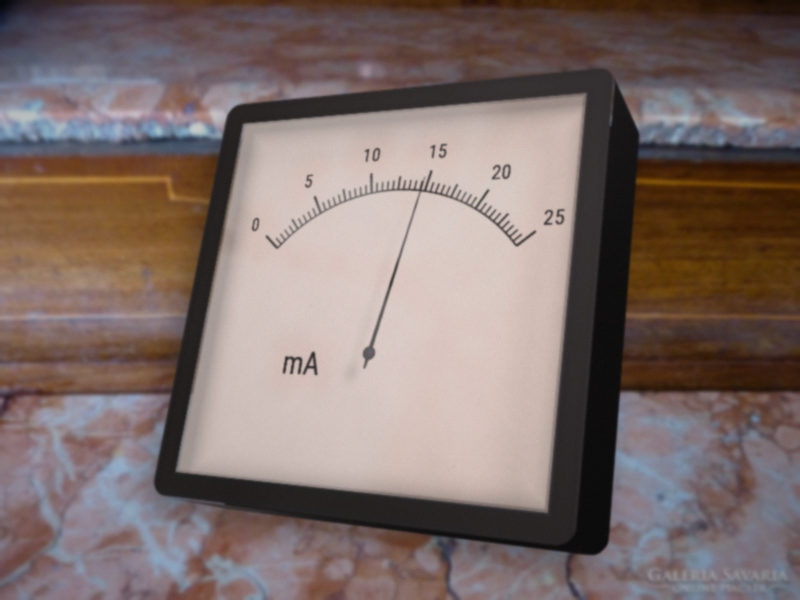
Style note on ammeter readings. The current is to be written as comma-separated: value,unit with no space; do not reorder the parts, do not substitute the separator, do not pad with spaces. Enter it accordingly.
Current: 15,mA
